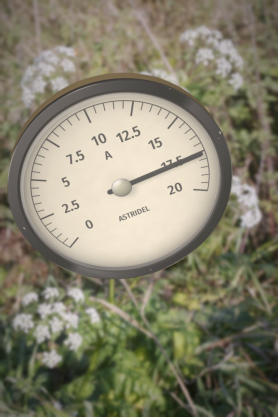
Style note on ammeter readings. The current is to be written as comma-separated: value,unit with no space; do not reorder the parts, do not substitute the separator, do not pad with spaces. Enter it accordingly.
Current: 17.5,A
